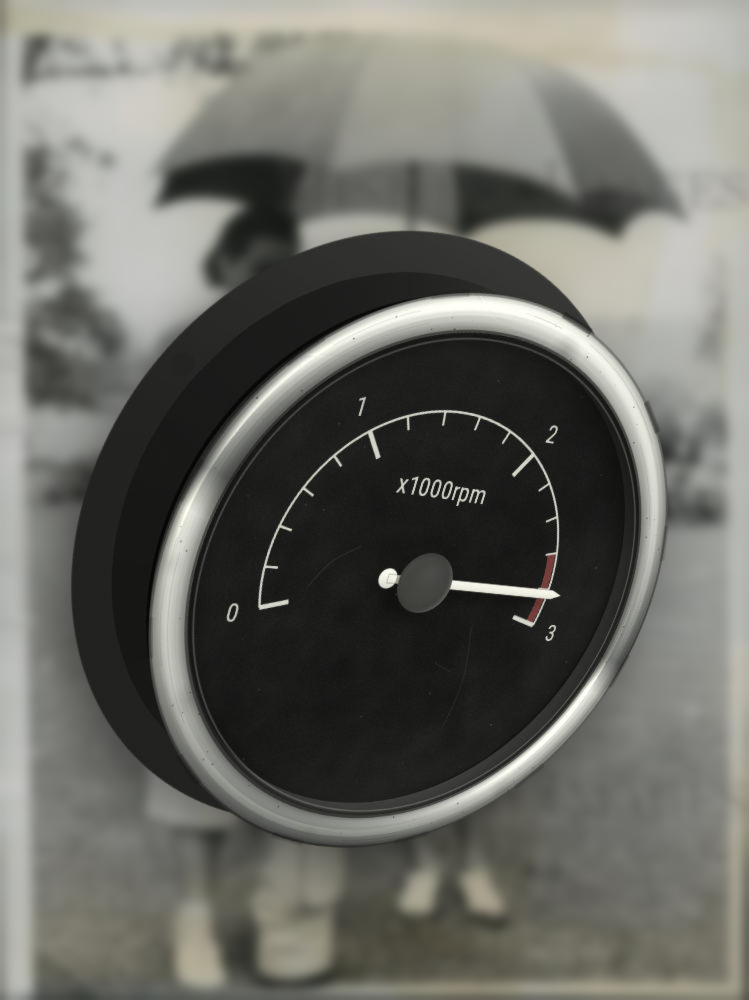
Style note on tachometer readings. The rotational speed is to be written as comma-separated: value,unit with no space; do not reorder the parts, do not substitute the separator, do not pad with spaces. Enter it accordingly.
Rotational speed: 2800,rpm
